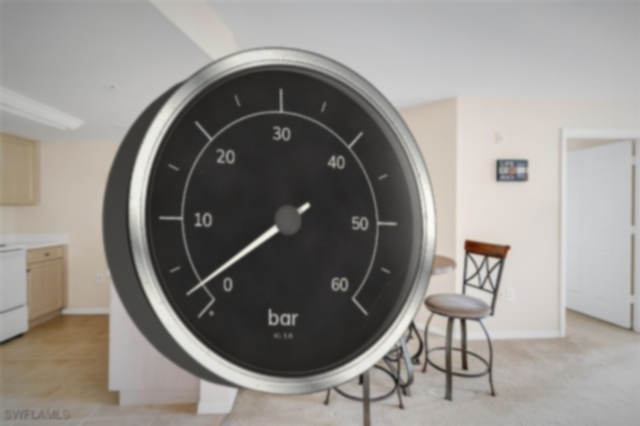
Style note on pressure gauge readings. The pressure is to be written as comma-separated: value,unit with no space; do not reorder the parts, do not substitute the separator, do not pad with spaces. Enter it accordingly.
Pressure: 2.5,bar
